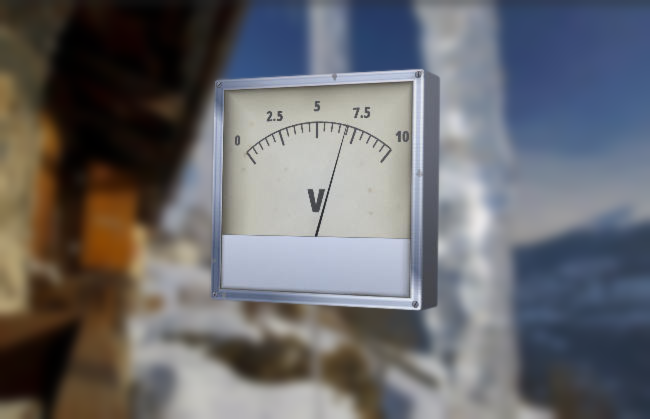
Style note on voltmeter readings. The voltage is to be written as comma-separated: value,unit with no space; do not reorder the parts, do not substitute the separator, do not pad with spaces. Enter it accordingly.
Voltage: 7,V
